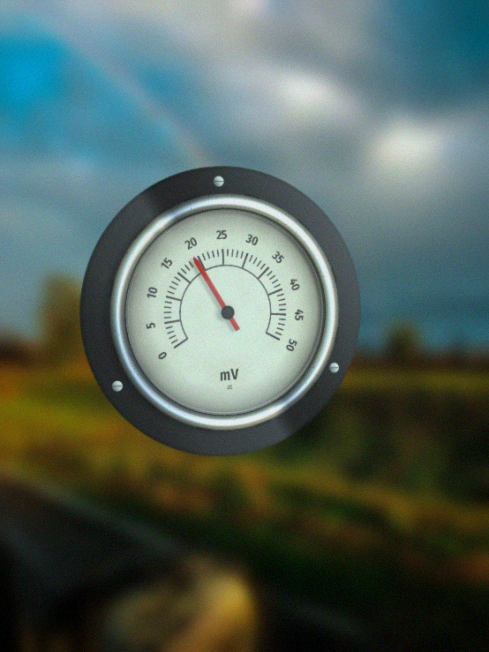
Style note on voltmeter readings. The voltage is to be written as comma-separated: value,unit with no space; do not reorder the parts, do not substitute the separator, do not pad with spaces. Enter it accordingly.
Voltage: 19,mV
